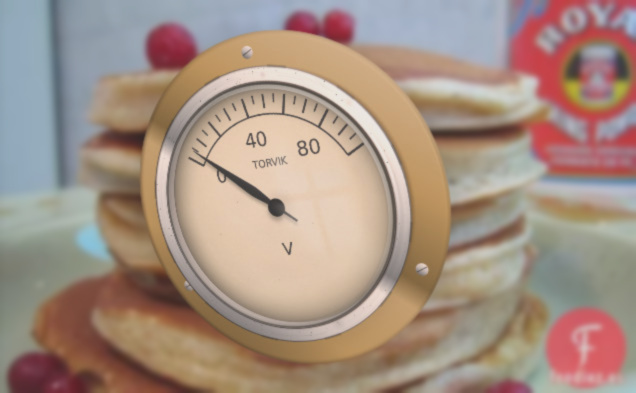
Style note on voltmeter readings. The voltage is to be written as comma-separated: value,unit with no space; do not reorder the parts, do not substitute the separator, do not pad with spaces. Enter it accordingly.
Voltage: 5,V
